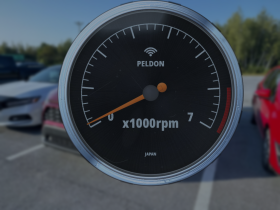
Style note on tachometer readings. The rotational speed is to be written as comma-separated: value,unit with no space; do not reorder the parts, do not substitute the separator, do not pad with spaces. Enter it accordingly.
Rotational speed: 100,rpm
